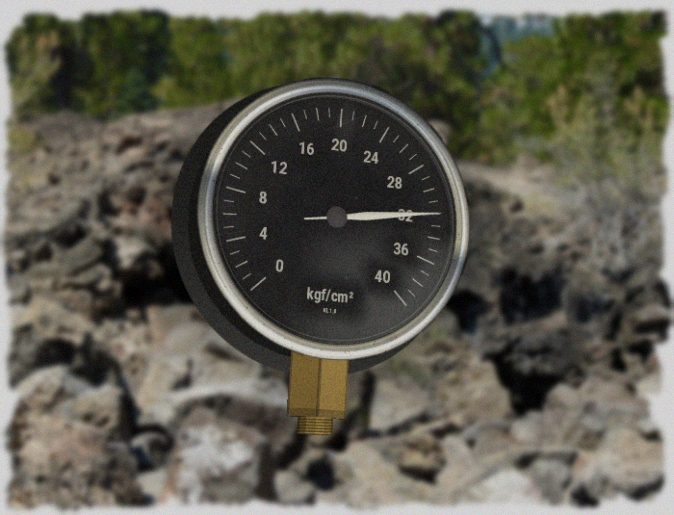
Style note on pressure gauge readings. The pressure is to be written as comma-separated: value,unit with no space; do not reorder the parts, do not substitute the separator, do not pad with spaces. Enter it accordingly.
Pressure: 32,kg/cm²
